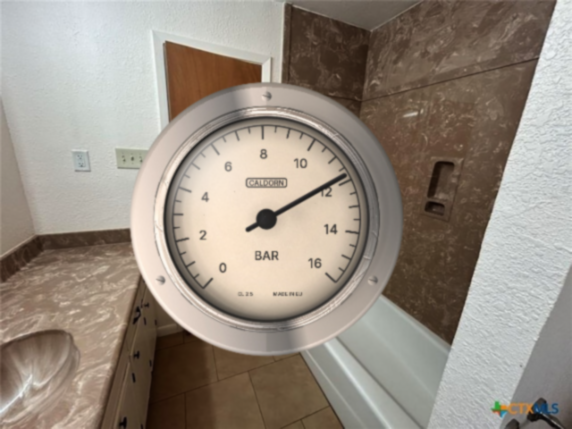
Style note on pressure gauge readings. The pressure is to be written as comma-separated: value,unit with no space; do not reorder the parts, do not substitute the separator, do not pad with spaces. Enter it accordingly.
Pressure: 11.75,bar
